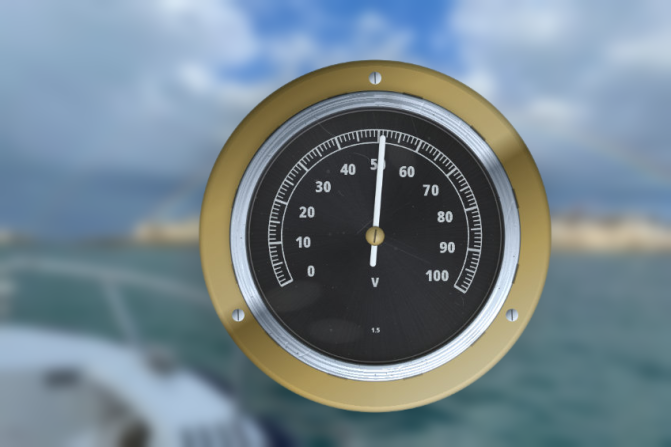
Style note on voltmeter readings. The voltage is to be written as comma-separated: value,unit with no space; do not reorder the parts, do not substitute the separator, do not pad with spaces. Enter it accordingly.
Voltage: 51,V
